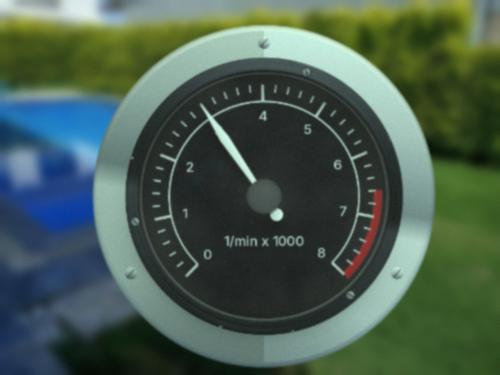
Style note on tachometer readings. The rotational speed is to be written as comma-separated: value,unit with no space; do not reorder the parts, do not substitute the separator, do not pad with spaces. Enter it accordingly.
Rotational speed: 3000,rpm
